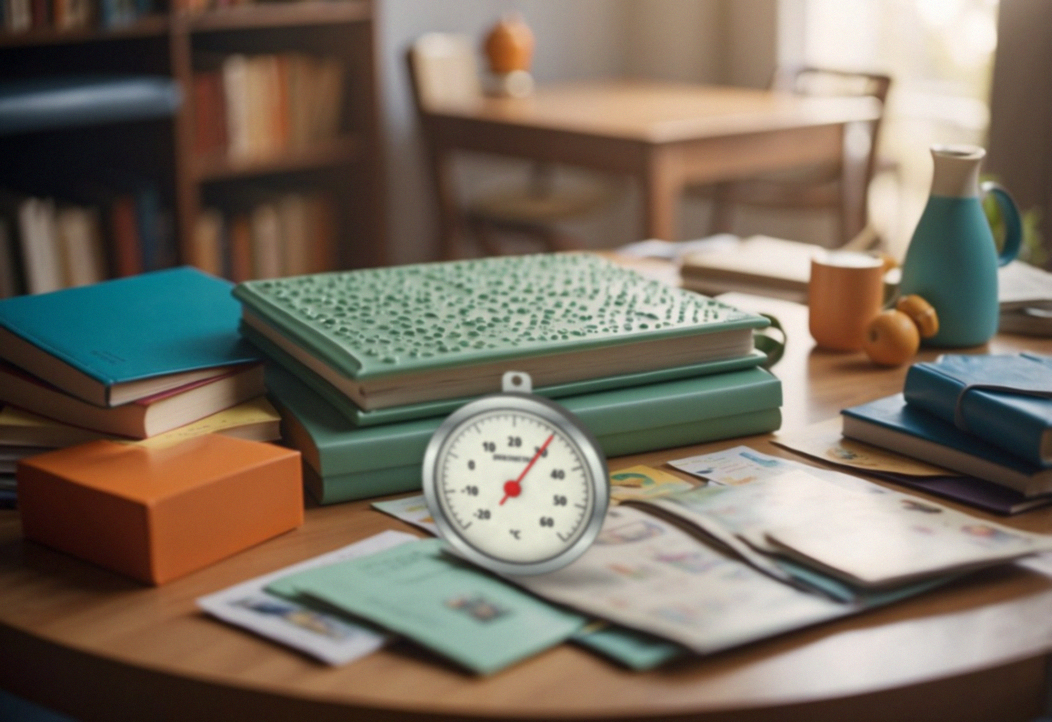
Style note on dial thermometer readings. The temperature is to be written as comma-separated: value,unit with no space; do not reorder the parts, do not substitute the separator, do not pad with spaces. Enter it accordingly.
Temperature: 30,°C
